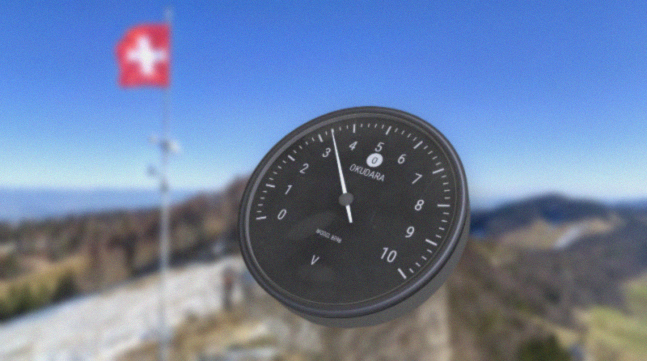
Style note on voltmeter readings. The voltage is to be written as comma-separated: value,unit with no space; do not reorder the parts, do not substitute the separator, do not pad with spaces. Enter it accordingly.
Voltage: 3.4,V
